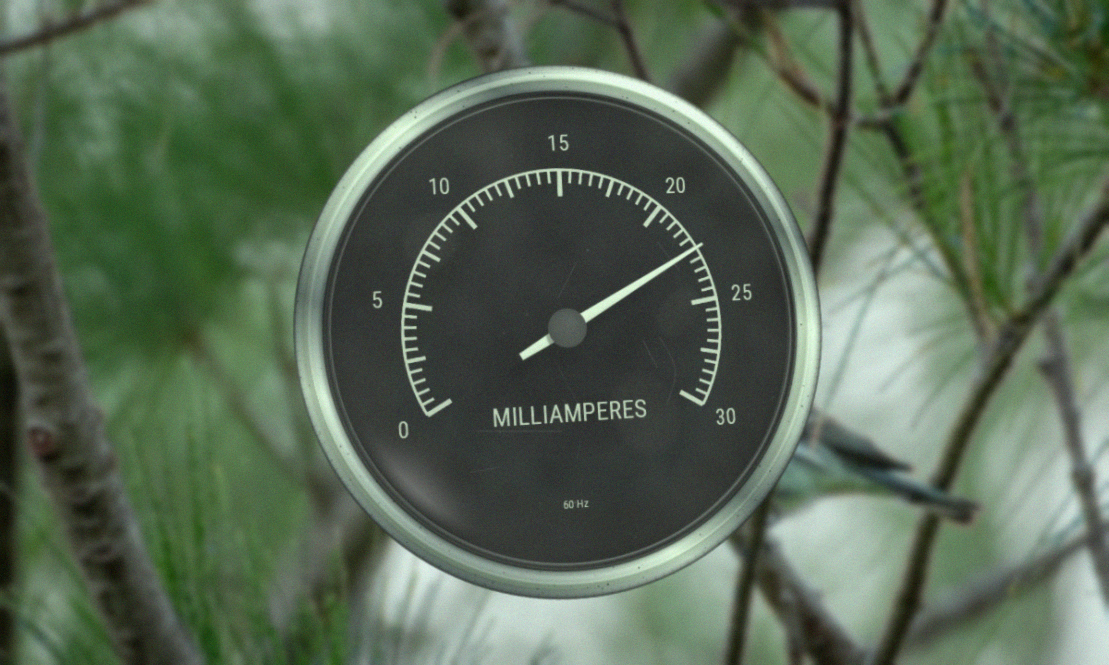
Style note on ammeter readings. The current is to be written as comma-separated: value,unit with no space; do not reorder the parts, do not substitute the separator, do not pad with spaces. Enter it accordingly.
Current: 22.5,mA
